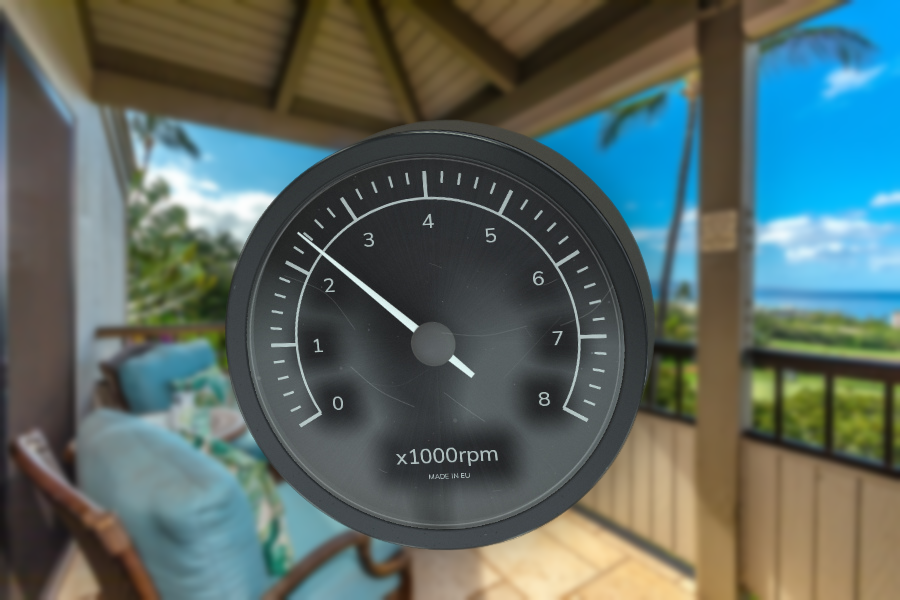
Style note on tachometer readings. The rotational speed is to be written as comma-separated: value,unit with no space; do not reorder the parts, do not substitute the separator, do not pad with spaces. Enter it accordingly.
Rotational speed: 2400,rpm
